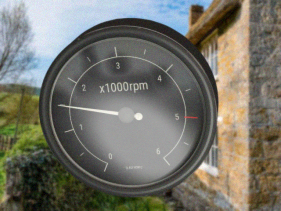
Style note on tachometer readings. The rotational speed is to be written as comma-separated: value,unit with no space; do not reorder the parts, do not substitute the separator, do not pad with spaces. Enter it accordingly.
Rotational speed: 1500,rpm
